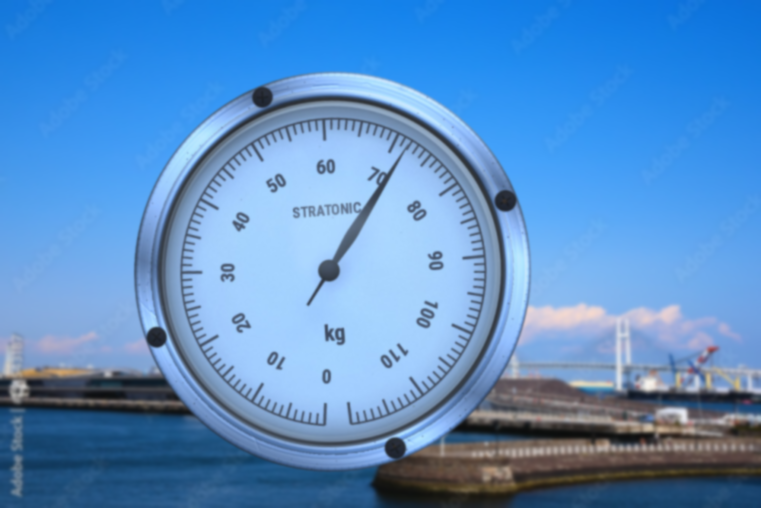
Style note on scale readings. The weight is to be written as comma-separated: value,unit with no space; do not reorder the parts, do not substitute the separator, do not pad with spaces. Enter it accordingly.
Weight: 72,kg
